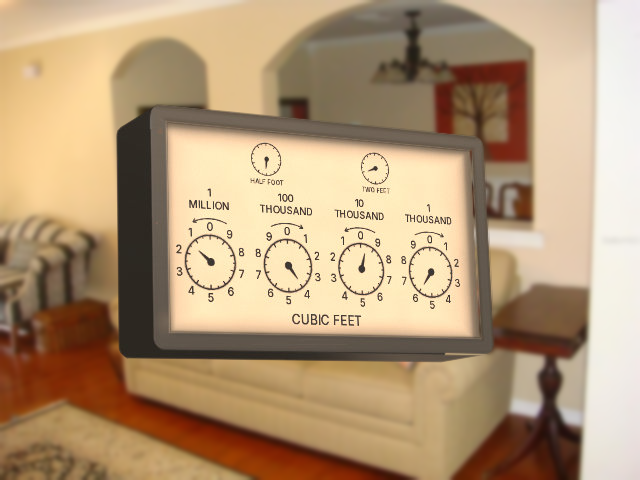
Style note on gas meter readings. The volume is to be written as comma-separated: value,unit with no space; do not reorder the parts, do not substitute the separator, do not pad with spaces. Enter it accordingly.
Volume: 139600,ft³
